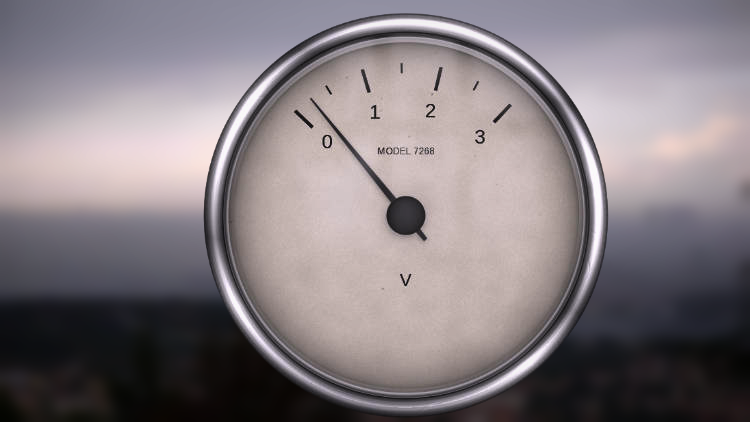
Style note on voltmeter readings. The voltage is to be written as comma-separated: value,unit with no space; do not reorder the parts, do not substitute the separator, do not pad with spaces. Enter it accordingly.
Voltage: 0.25,V
